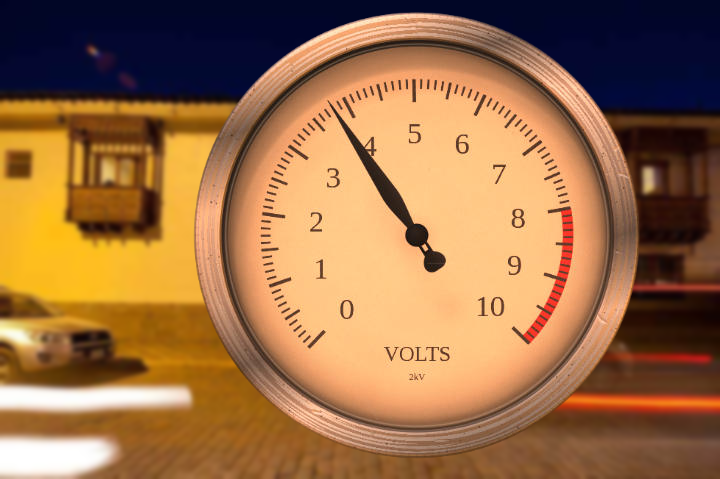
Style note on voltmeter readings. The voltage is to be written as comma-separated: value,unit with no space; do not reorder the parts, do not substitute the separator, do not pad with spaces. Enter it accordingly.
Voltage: 3.8,V
